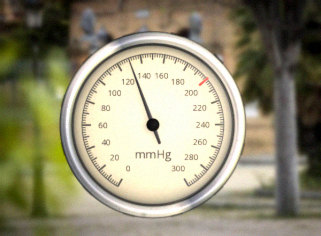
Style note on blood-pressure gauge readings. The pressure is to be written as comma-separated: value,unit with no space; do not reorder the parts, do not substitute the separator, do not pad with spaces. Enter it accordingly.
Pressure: 130,mmHg
